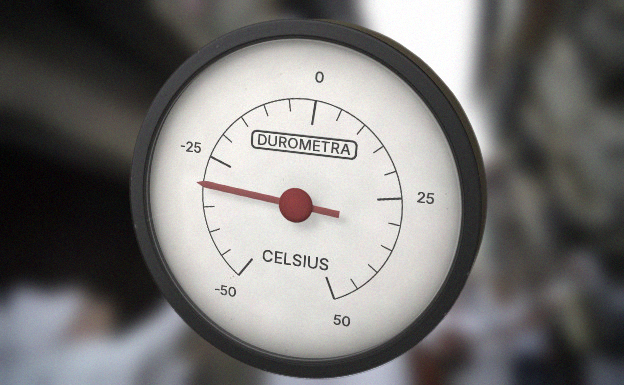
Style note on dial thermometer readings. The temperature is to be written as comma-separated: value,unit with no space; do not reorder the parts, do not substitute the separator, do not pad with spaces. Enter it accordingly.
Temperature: -30,°C
